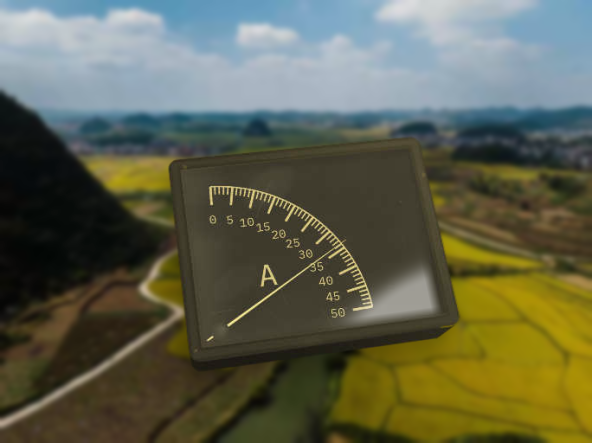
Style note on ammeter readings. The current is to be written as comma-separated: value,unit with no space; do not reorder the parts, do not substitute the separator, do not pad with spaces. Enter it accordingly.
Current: 34,A
